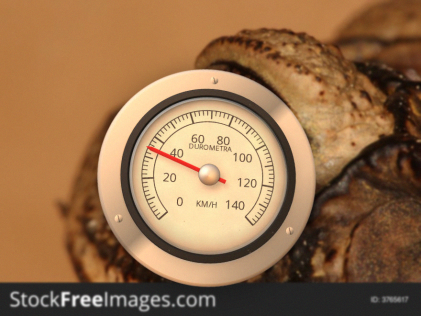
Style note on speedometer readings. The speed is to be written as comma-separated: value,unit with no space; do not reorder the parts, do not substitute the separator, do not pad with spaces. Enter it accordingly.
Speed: 34,km/h
